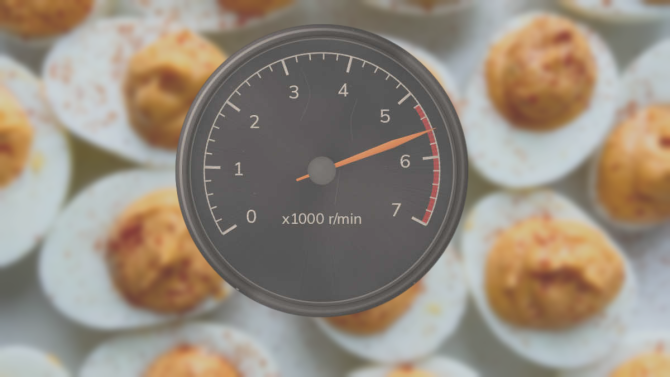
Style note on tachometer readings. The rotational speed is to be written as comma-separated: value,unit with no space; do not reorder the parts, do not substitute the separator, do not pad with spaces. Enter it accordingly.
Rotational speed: 5600,rpm
